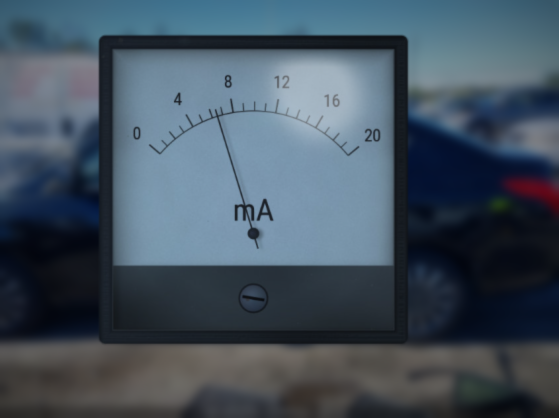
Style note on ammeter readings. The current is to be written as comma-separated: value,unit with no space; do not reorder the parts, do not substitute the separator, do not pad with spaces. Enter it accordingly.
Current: 6.5,mA
